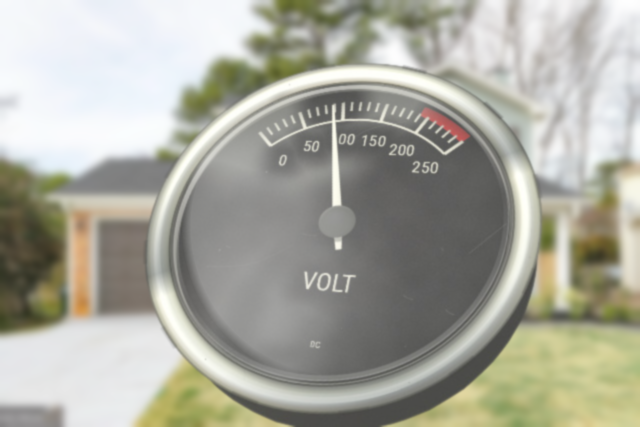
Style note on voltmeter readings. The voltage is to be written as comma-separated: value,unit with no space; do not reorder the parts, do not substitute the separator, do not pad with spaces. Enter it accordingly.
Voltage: 90,V
